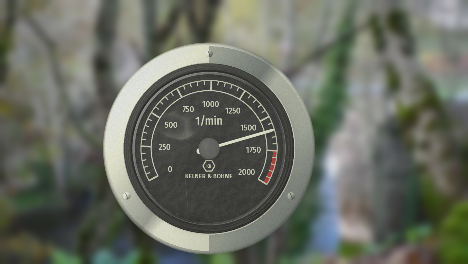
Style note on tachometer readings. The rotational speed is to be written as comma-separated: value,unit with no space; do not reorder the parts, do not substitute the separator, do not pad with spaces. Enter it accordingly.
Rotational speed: 1600,rpm
